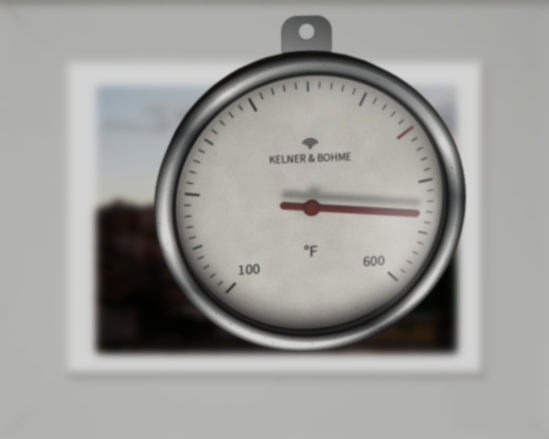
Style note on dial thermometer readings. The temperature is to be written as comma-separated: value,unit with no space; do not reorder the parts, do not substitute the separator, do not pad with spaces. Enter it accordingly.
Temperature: 530,°F
